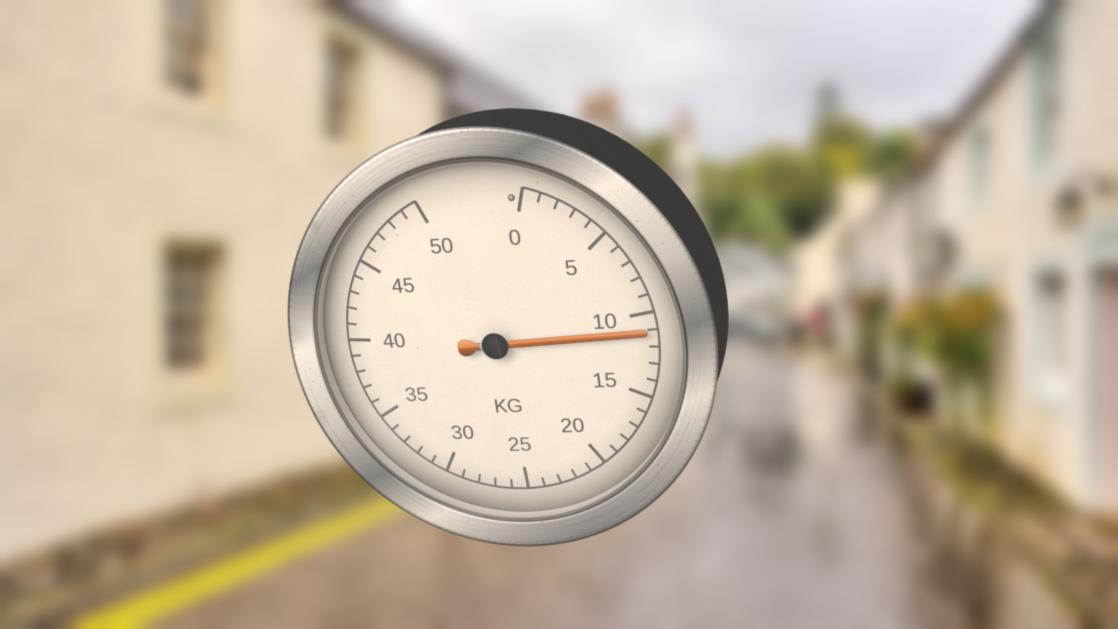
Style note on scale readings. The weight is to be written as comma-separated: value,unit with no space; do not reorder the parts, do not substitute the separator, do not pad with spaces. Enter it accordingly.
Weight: 11,kg
